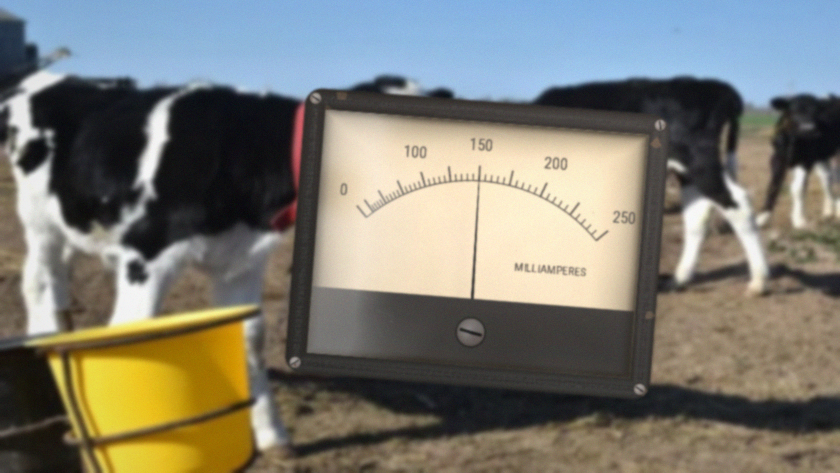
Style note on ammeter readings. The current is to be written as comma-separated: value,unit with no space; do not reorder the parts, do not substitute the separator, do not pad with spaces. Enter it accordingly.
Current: 150,mA
